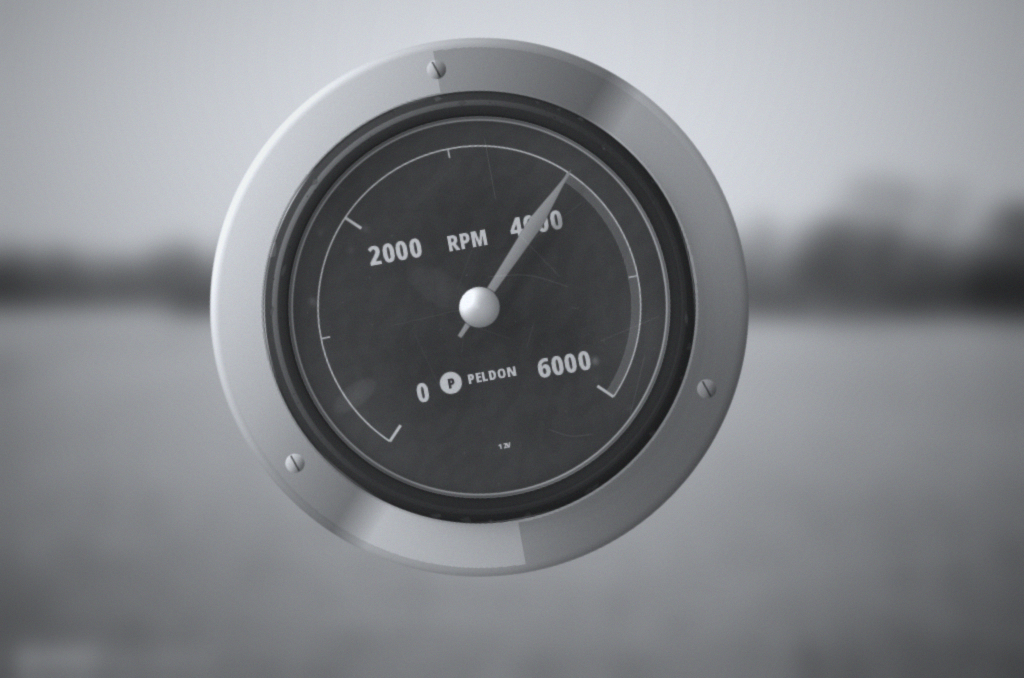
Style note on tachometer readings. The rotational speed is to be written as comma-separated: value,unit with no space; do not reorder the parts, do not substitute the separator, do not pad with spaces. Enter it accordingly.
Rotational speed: 4000,rpm
